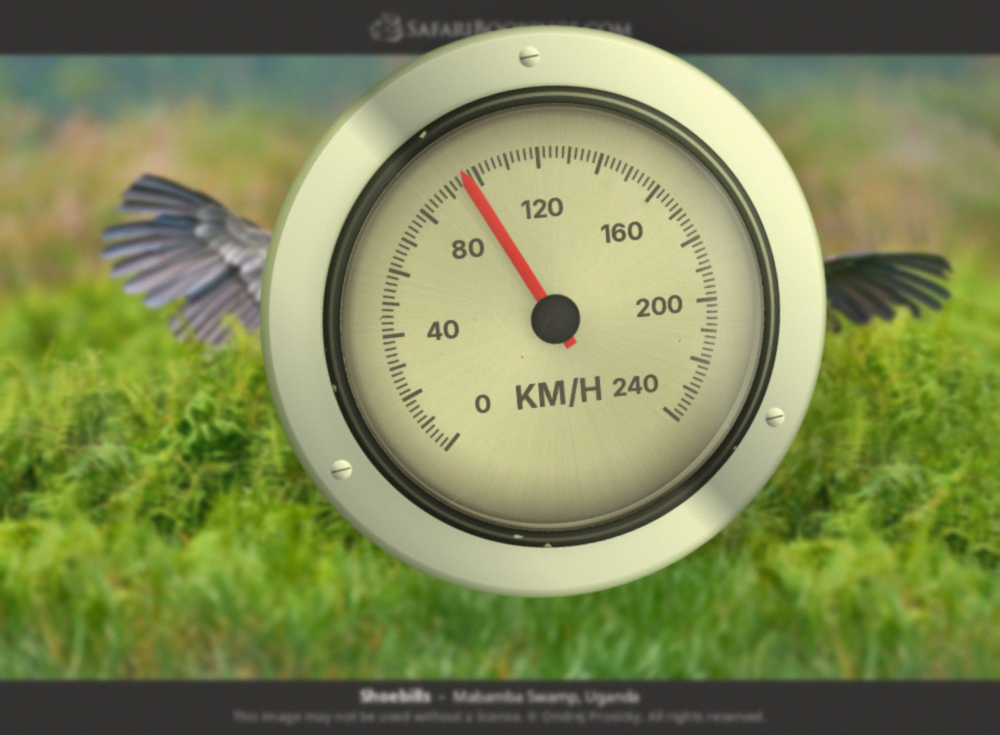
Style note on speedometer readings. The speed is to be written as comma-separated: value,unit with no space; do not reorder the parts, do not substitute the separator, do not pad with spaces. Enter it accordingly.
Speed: 96,km/h
